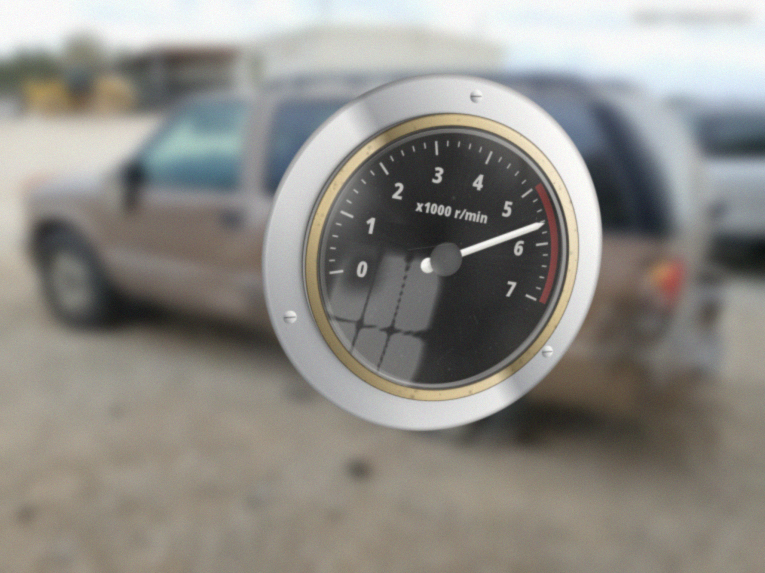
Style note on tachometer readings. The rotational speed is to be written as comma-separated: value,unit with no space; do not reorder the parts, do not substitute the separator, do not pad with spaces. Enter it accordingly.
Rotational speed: 5600,rpm
